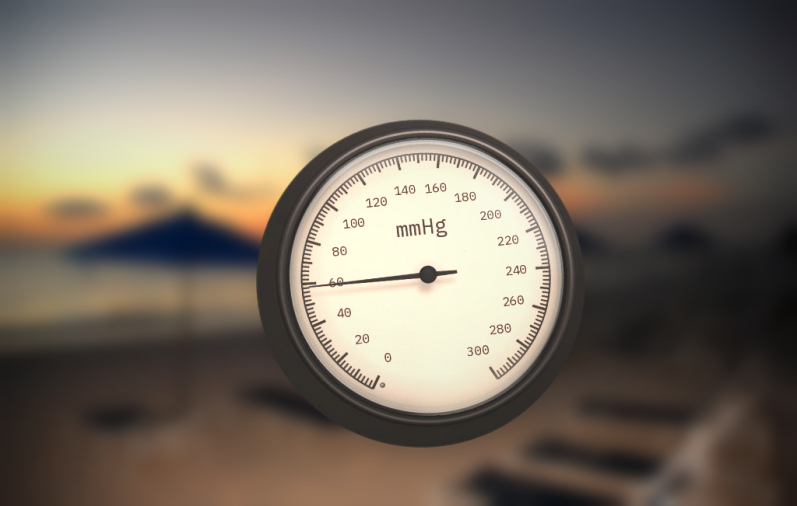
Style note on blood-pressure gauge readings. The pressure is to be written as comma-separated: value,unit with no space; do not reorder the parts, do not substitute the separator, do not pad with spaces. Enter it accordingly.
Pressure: 58,mmHg
